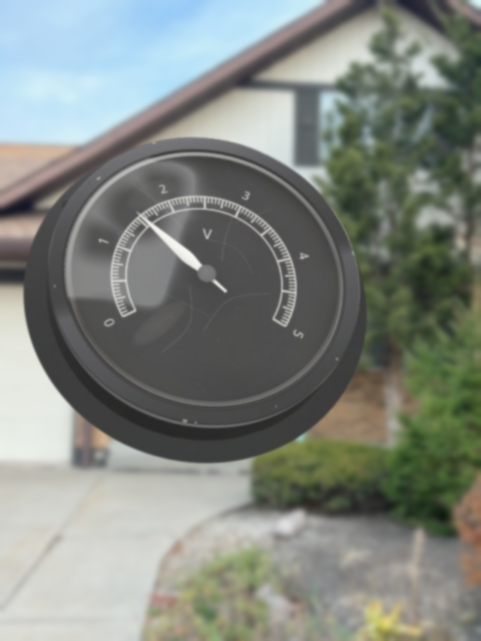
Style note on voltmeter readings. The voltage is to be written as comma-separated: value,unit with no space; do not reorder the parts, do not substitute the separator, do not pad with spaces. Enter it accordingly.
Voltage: 1.5,V
